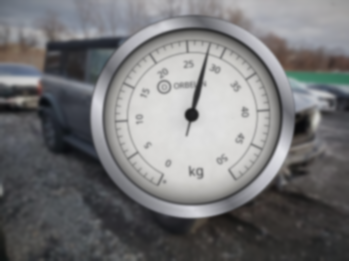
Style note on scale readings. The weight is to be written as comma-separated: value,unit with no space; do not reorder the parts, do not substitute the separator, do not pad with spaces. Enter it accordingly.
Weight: 28,kg
